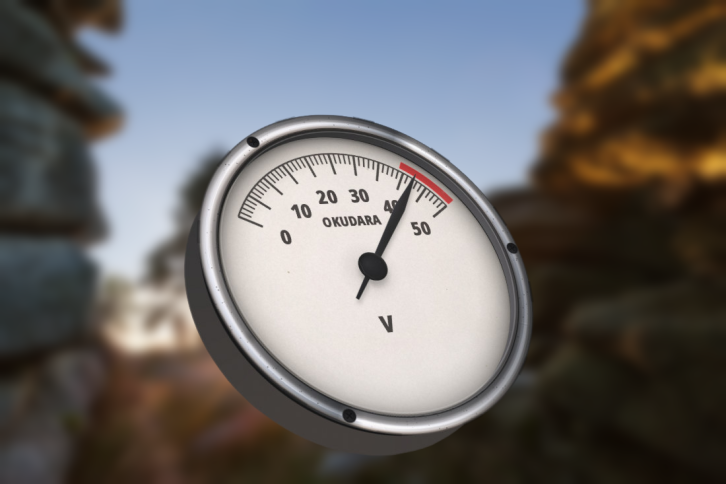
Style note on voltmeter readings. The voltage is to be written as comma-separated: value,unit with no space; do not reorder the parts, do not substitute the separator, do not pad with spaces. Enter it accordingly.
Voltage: 42,V
